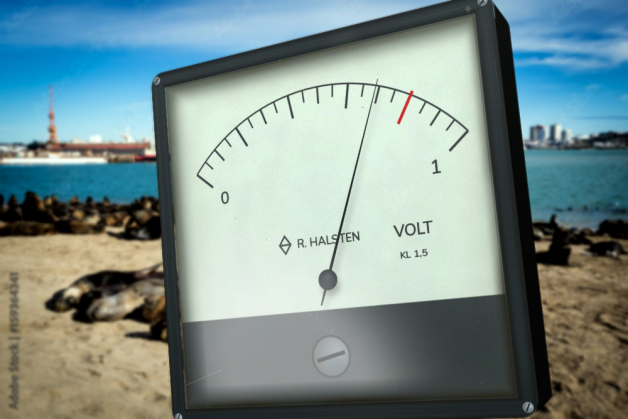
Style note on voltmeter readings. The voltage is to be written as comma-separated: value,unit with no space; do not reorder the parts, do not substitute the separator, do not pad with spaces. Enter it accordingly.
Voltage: 0.7,V
